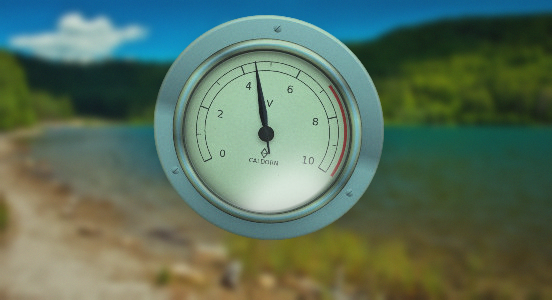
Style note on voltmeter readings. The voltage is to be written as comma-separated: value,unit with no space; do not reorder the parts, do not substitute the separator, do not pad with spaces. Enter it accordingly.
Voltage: 4.5,V
